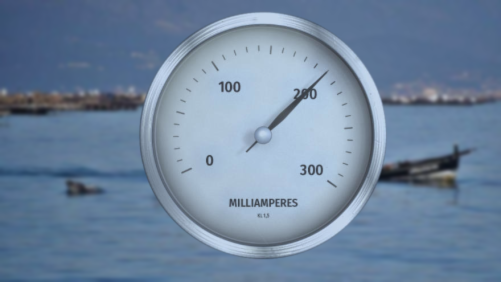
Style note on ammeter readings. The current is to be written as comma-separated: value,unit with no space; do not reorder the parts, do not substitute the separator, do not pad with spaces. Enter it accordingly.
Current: 200,mA
